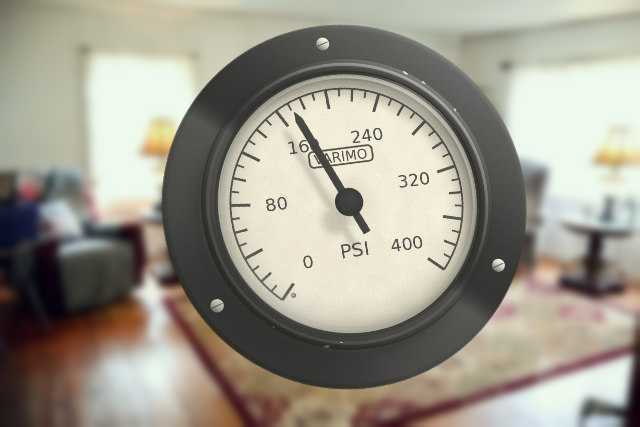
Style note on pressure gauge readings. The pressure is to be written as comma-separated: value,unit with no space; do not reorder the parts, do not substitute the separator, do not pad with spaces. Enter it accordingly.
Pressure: 170,psi
